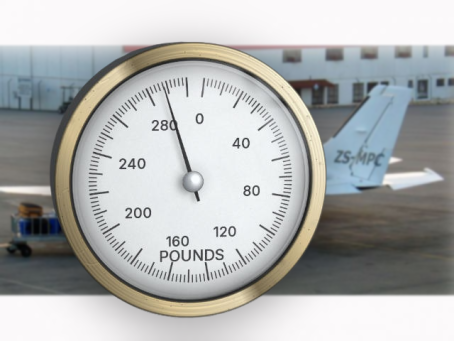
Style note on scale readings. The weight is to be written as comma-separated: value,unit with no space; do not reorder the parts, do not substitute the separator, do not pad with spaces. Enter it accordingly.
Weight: 288,lb
